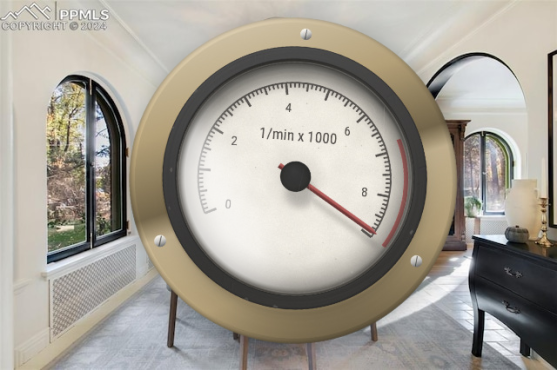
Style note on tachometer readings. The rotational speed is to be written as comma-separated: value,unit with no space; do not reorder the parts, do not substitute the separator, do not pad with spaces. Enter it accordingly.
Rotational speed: 8900,rpm
